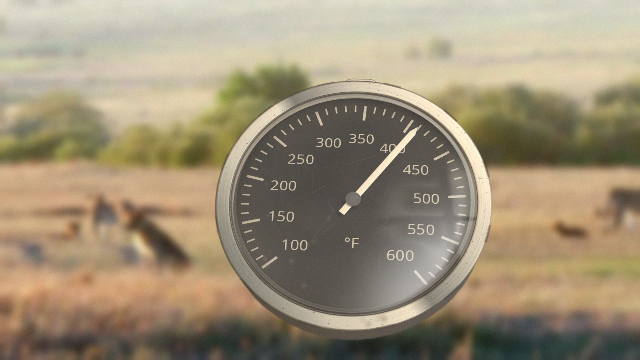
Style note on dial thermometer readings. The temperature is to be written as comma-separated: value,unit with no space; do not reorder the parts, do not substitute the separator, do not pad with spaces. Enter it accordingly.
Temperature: 410,°F
